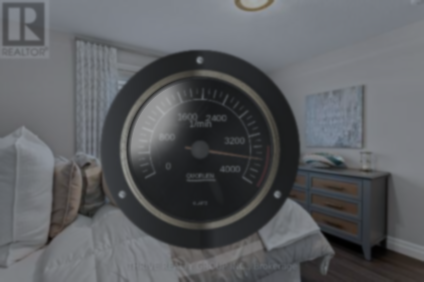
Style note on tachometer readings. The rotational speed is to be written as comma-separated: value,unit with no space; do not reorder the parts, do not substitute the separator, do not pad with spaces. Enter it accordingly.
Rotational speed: 3600,rpm
